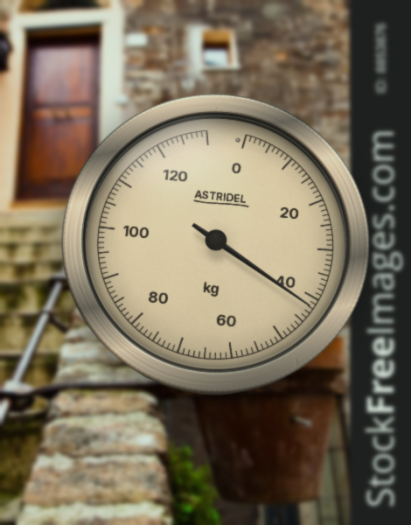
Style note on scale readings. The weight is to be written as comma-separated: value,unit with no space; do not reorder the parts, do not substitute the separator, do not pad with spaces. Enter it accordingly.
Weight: 42,kg
